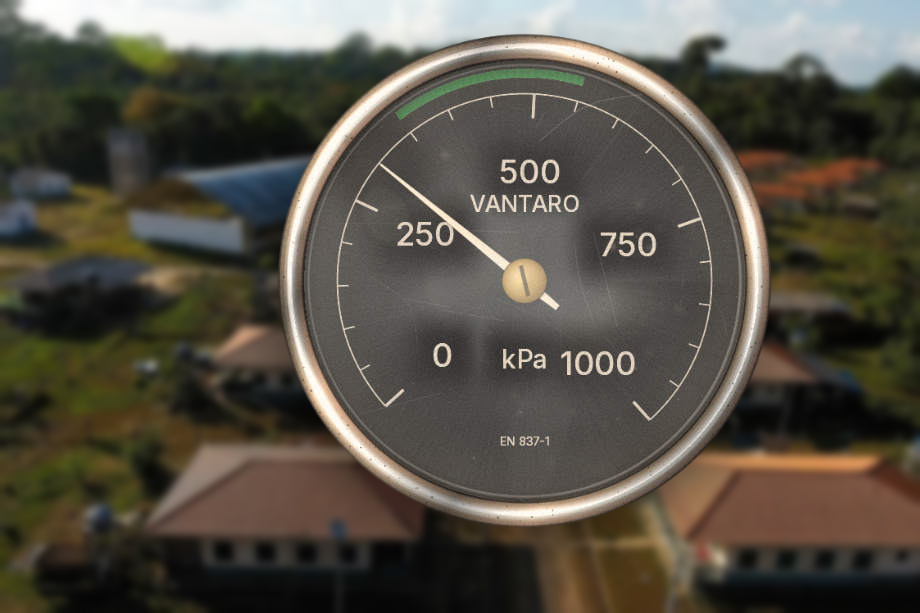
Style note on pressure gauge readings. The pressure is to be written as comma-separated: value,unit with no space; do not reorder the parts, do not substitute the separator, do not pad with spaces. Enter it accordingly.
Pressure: 300,kPa
